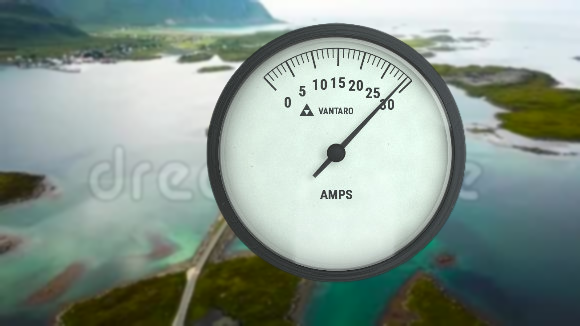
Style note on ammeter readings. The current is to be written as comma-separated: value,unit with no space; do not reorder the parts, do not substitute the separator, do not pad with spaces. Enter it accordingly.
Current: 29,A
